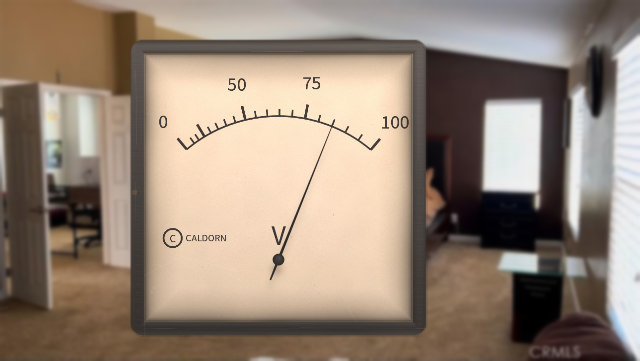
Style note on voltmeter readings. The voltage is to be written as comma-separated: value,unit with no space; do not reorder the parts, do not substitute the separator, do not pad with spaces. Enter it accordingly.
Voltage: 85,V
